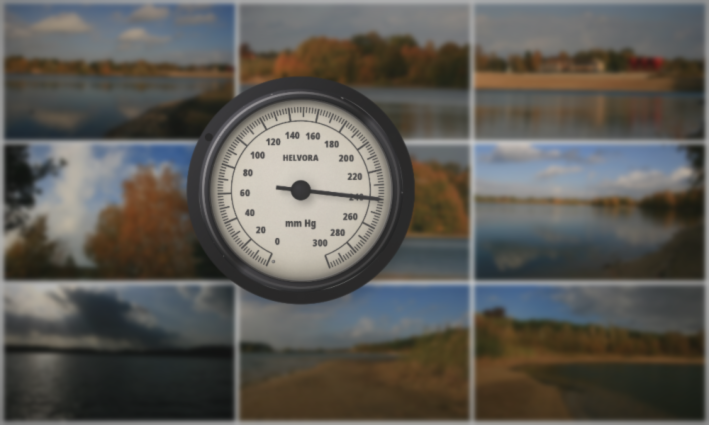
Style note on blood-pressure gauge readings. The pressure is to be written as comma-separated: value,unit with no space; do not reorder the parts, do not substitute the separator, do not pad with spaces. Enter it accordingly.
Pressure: 240,mmHg
